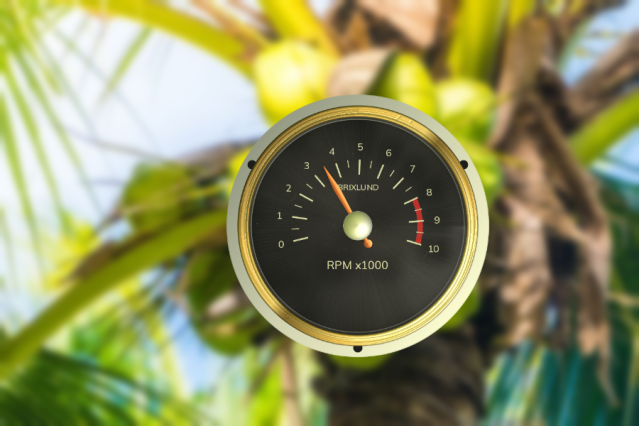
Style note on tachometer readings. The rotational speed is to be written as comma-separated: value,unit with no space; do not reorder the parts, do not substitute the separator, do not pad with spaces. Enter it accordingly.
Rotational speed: 3500,rpm
